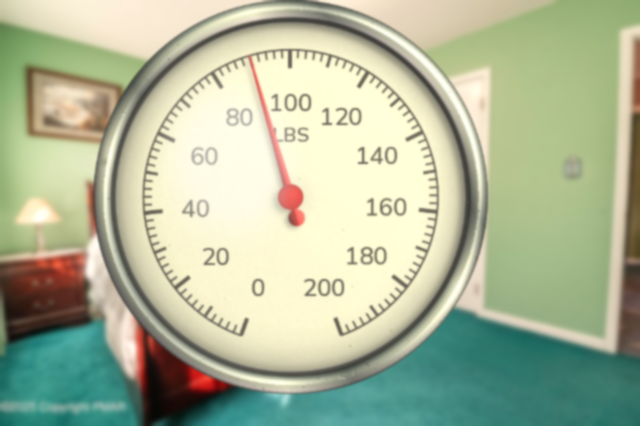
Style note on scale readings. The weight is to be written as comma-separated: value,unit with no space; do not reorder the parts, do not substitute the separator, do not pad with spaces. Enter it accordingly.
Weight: 90,lb
